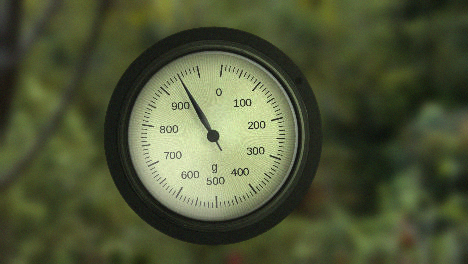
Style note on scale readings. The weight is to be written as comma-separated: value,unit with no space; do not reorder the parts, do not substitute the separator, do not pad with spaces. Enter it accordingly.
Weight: 950,g
